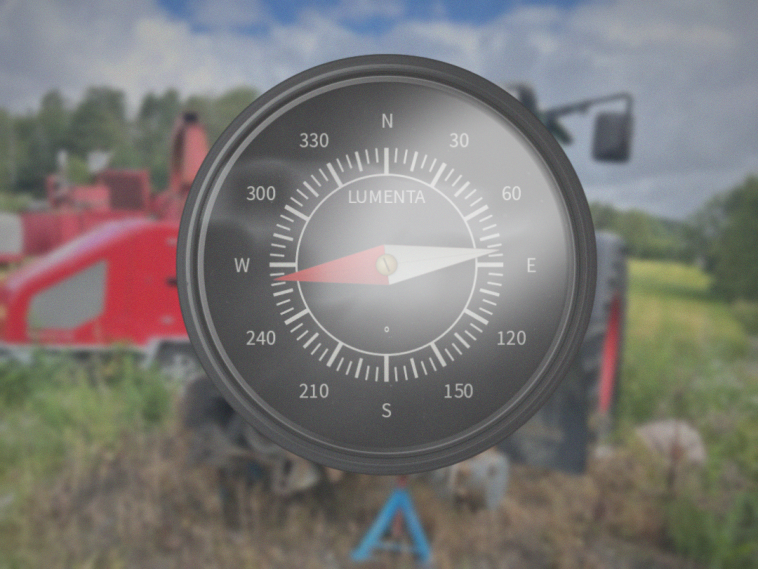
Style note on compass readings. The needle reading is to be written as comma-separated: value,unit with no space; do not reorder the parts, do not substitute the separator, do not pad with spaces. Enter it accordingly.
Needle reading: 262.5,°
